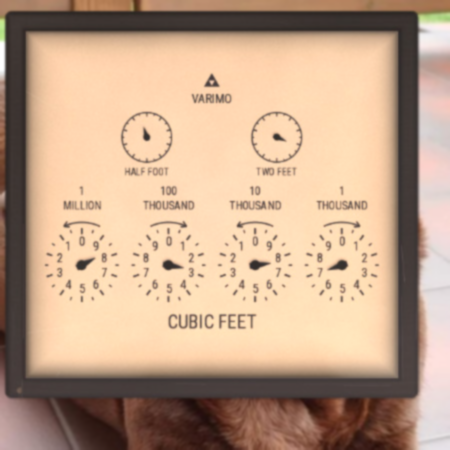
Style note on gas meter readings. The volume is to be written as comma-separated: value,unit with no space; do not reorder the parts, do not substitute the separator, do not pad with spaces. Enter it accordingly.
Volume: 827700,ft³
